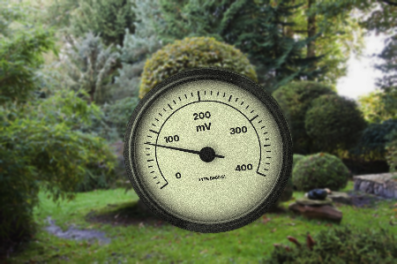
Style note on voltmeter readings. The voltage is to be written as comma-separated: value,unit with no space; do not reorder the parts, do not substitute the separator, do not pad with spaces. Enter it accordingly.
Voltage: 80,mV
